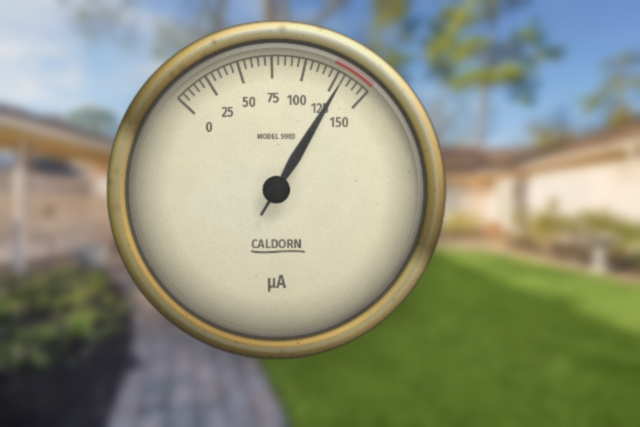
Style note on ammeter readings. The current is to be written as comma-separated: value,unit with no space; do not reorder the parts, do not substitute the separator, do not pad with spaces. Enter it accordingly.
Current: 130,µA
